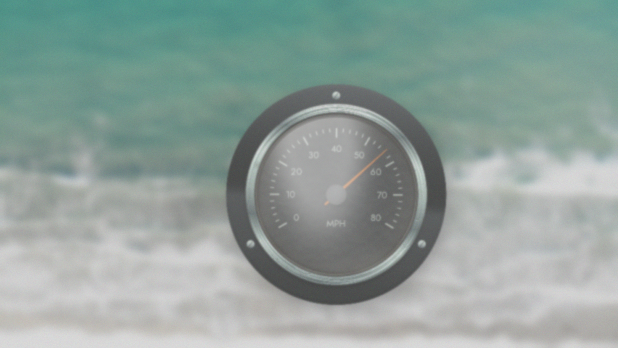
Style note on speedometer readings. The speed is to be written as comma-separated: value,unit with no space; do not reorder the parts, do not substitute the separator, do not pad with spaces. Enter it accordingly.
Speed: 56,mph
